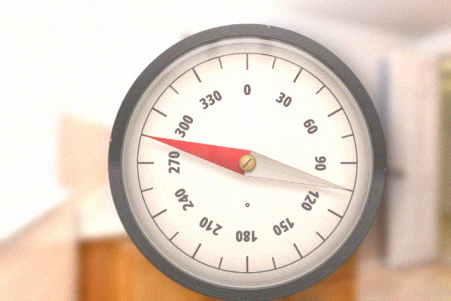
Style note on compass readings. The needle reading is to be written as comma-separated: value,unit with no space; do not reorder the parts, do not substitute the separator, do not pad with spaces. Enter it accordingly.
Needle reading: 285,°
